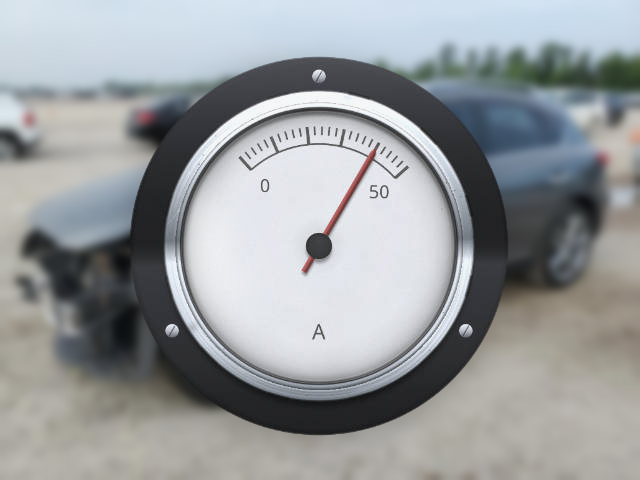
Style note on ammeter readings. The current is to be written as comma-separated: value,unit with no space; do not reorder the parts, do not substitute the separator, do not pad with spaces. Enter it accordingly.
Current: 40,A
